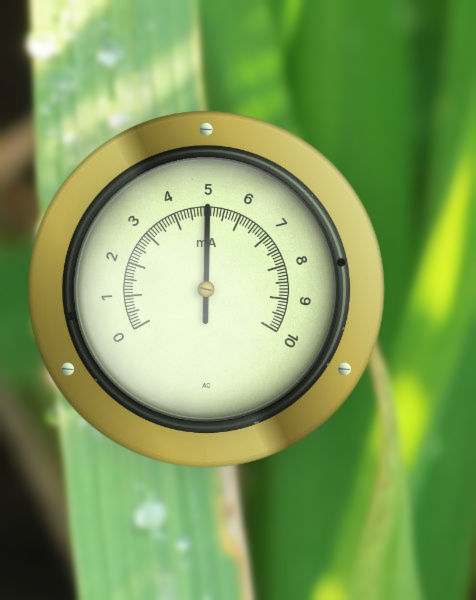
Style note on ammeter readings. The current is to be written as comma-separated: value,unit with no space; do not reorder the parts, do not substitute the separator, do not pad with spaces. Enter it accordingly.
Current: 5,mA
